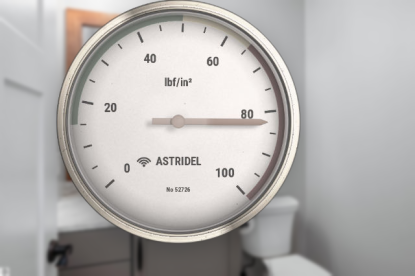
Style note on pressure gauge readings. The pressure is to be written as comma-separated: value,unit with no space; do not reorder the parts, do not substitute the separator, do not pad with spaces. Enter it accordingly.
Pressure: 82.5,psi
